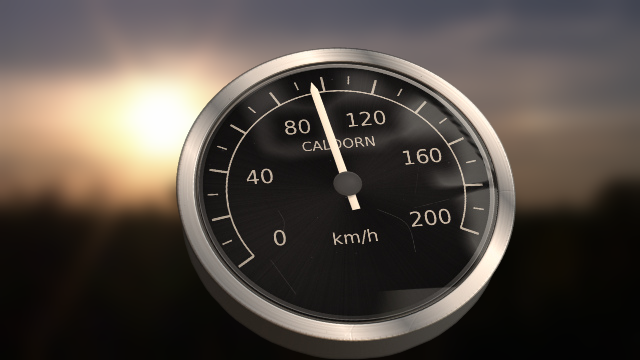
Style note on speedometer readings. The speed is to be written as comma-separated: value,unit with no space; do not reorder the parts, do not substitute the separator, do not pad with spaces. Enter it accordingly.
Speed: 95,km/h
